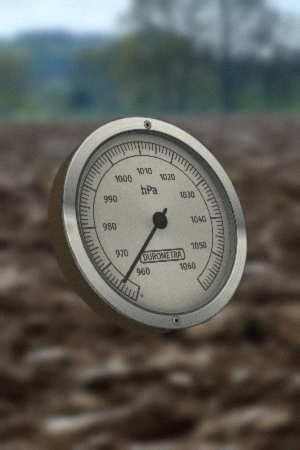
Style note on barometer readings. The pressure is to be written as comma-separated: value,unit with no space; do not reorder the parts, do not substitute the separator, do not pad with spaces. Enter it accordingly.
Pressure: 965,hPa
